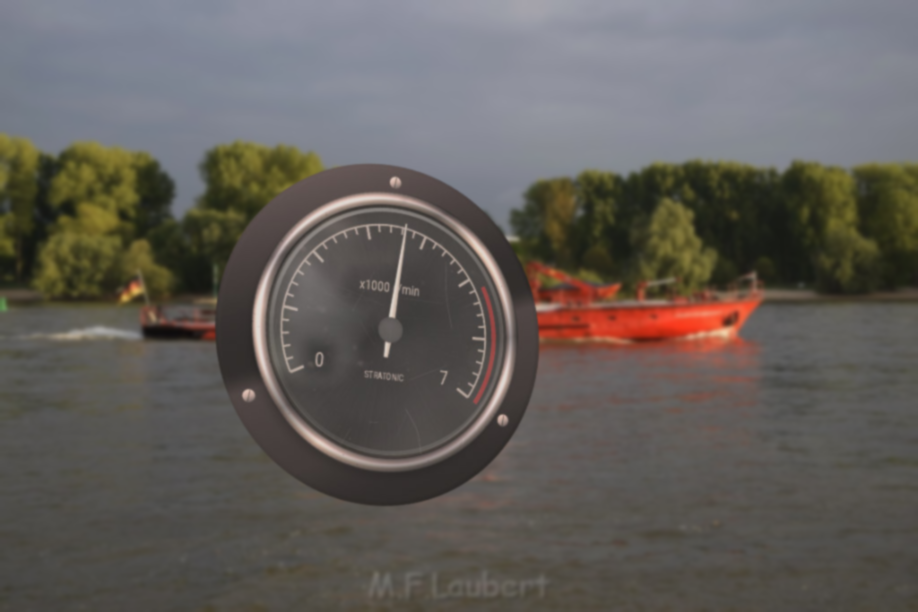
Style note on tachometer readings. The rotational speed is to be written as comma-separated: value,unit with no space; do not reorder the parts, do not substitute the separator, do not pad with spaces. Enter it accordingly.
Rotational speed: 3600,rpm
